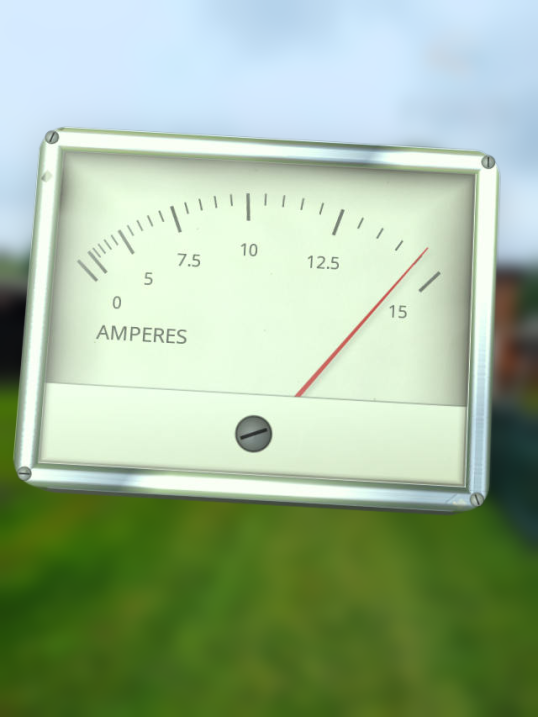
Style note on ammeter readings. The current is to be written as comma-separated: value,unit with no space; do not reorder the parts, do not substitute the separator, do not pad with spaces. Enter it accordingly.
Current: 14.5,A
